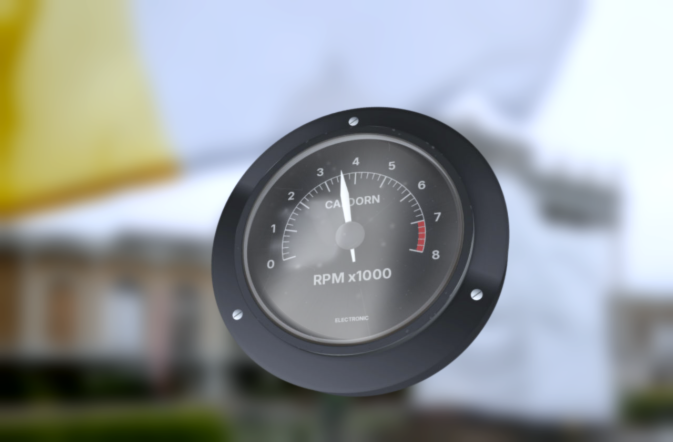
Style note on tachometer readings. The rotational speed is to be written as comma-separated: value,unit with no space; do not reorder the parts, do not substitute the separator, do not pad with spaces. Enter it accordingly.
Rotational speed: 3600,rpm
